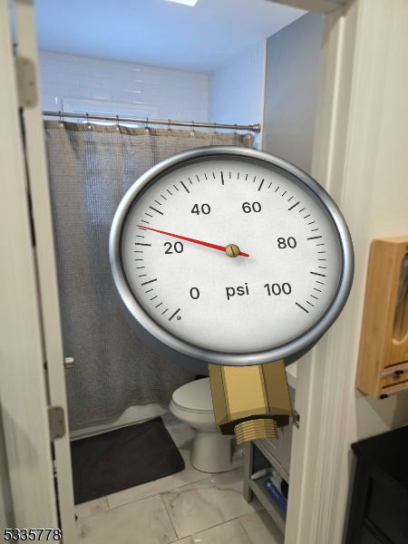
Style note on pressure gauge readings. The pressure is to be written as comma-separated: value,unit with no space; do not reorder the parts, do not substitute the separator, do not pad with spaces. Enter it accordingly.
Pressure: 24,psi
